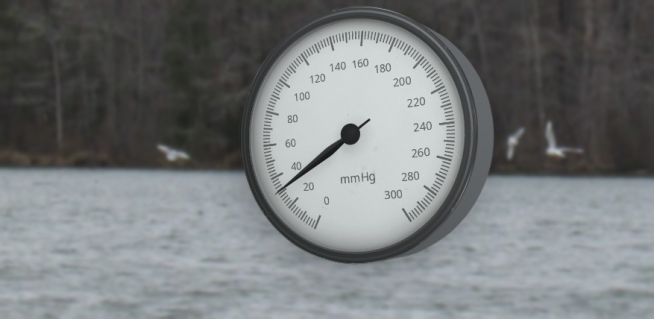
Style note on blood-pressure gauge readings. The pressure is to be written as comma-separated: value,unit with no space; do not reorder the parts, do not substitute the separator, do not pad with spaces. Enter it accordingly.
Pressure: 30,mmHg
